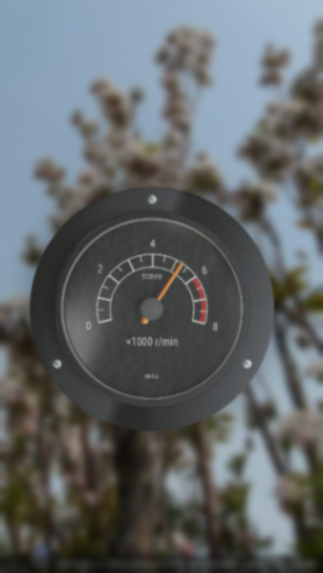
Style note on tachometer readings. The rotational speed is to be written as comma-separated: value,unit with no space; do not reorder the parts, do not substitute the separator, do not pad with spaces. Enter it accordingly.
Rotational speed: 5250,rpm
